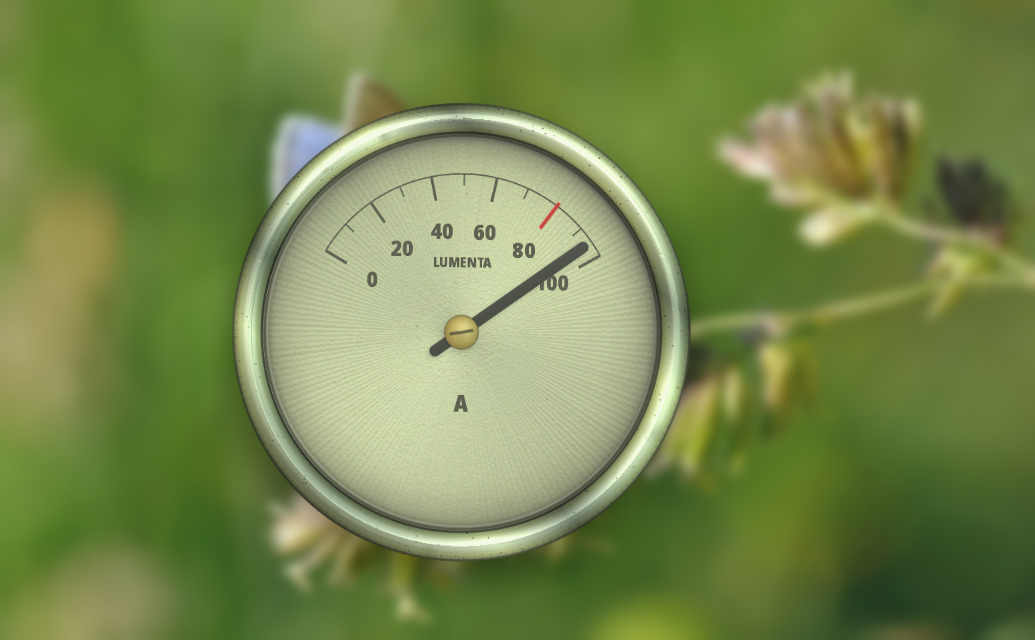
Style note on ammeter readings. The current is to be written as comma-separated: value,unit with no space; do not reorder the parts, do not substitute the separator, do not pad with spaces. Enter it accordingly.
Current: 95,A
